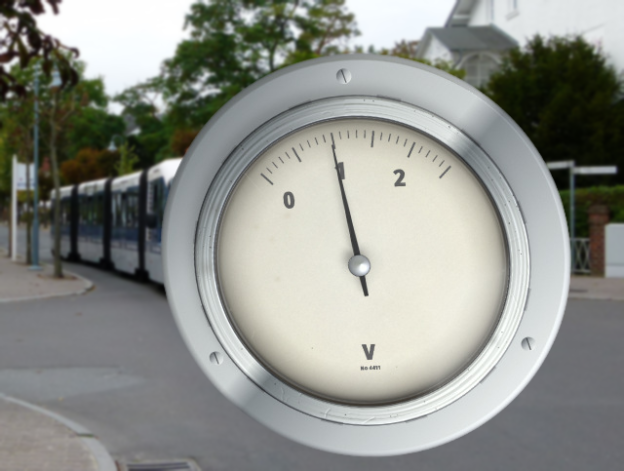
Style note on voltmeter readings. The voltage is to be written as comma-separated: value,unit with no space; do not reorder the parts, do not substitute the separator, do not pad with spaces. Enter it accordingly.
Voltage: 1,V
